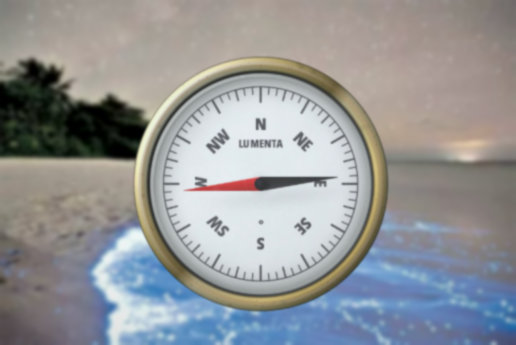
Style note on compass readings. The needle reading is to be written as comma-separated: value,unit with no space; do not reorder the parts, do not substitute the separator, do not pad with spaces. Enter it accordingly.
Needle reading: 265,°
